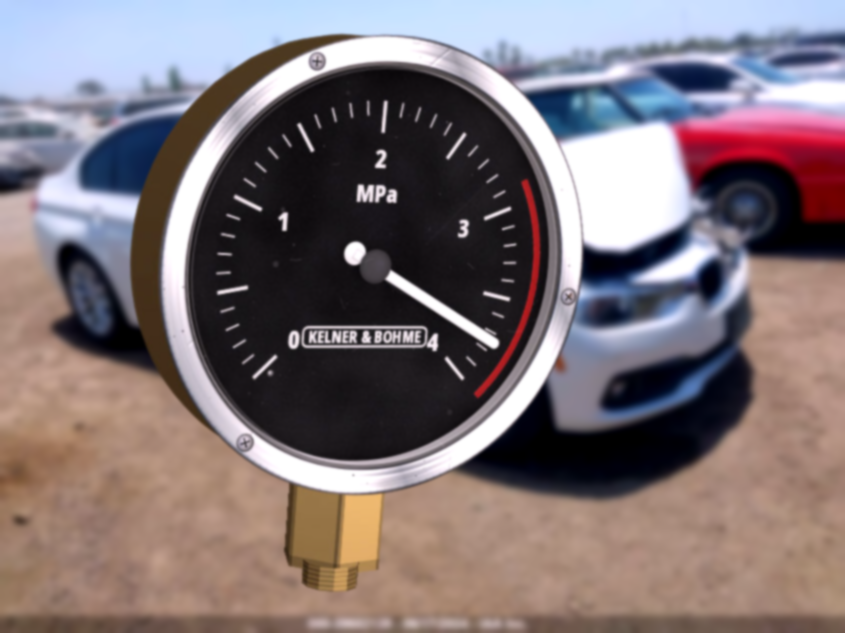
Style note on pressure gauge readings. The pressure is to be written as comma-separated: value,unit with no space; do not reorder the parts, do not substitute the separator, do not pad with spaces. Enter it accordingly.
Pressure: 3.75,MPa
